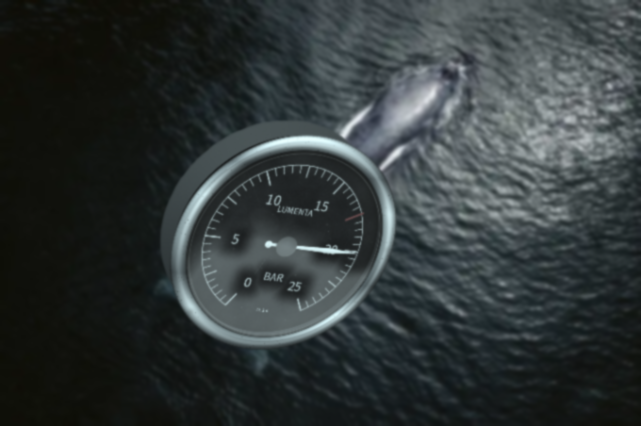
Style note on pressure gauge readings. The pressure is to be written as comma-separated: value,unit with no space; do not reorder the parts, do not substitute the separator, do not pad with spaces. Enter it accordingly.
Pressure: 20,bar
